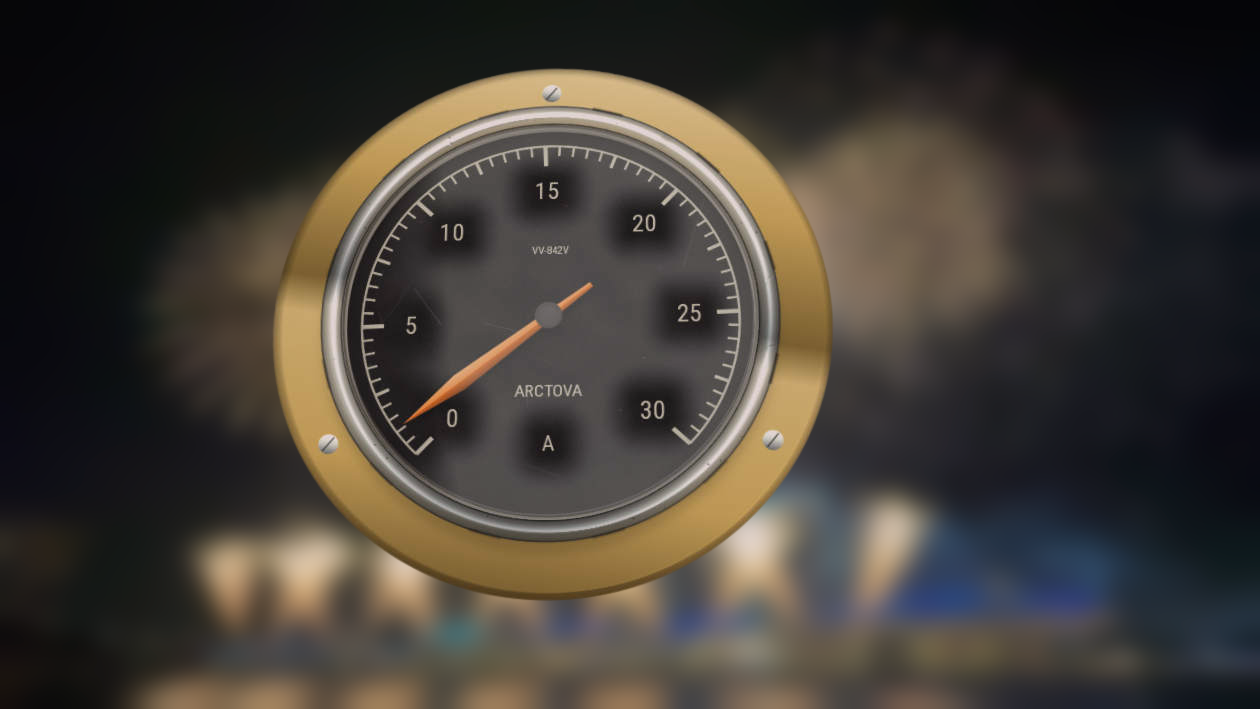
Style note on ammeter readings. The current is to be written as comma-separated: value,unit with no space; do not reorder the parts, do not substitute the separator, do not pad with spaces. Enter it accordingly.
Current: 1,A
